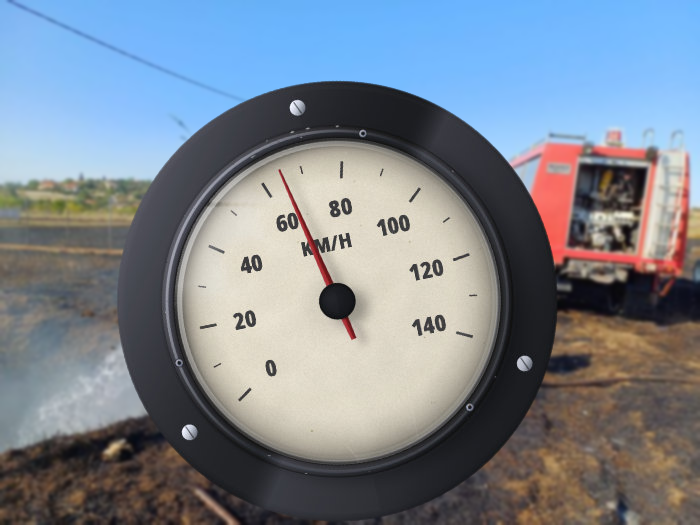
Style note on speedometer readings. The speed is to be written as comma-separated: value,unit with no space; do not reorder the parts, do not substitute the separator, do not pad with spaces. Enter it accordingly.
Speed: 65,km/h
